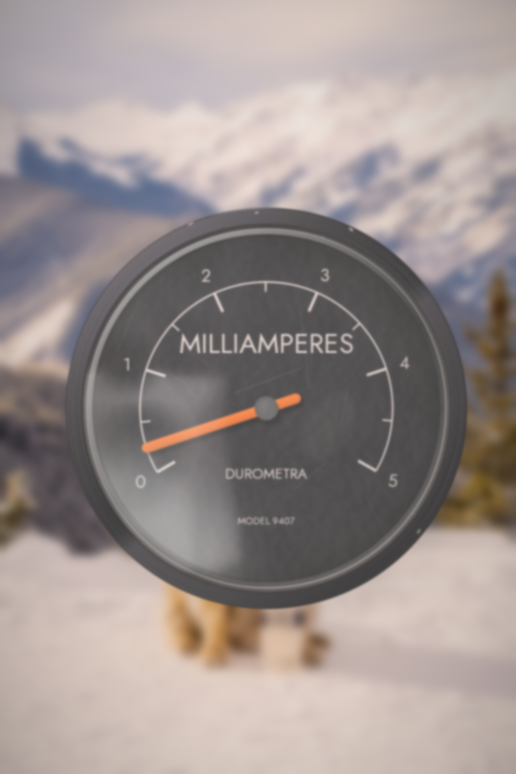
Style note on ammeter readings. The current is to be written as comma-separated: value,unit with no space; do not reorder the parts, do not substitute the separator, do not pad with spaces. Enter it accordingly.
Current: 0.25,mA
